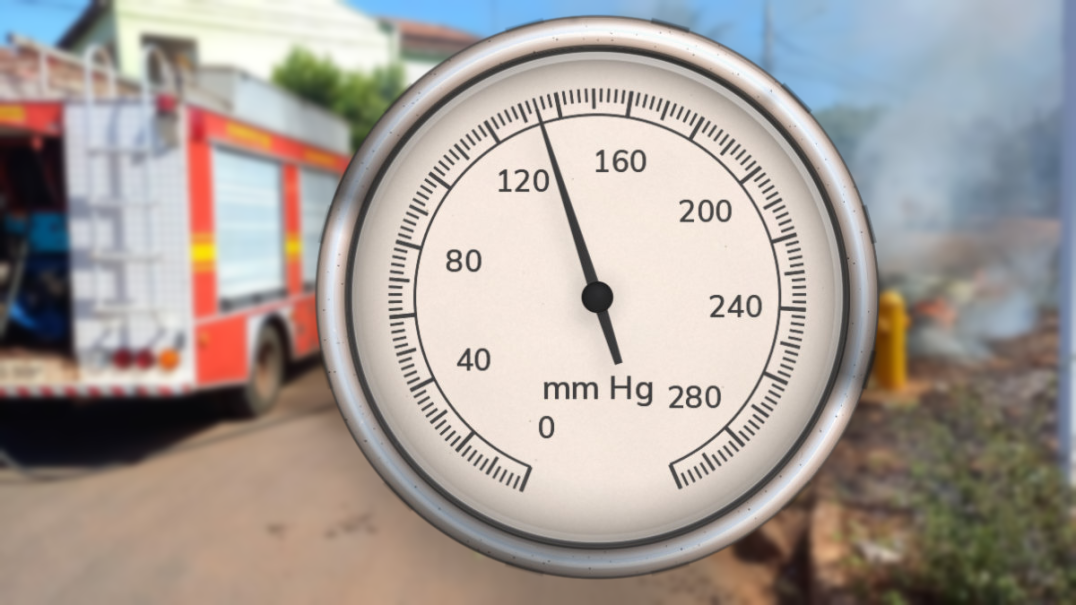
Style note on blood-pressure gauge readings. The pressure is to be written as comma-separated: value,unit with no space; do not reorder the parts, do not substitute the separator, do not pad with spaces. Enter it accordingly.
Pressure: 134,mmHg
